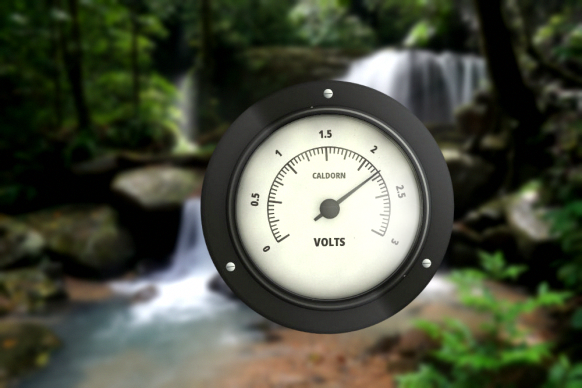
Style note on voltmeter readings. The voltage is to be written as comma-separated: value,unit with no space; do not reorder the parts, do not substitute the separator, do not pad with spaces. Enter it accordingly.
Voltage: 2.2,V
